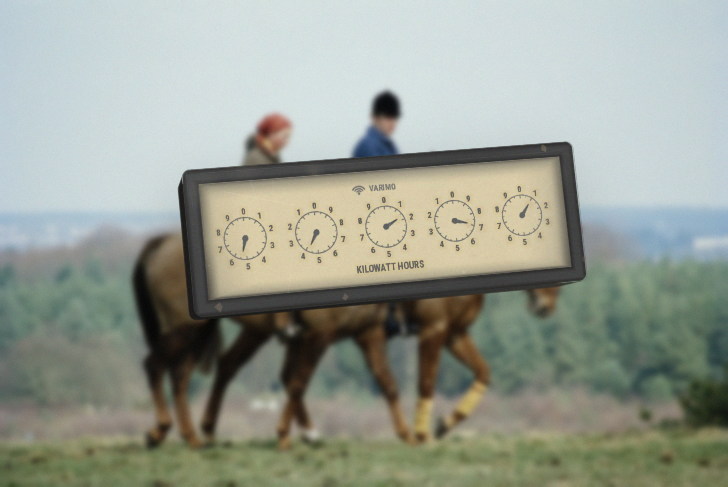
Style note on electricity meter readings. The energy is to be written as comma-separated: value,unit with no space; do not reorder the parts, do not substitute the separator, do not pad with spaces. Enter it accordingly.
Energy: 54171,kWh
